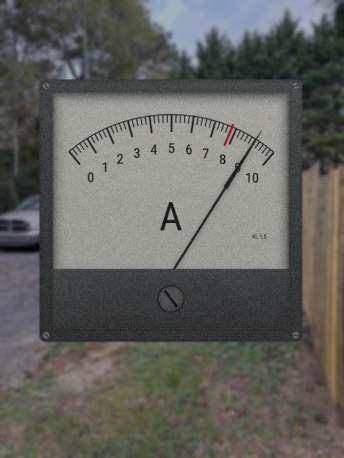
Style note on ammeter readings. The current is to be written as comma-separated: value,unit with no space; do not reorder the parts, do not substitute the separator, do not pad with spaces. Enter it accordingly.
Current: 9,A
